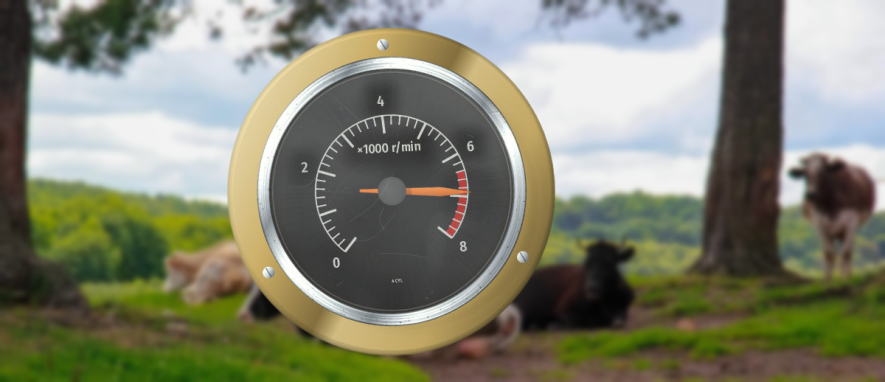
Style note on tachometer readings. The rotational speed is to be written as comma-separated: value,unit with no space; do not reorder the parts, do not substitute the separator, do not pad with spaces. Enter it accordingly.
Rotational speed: 6900,rpm
